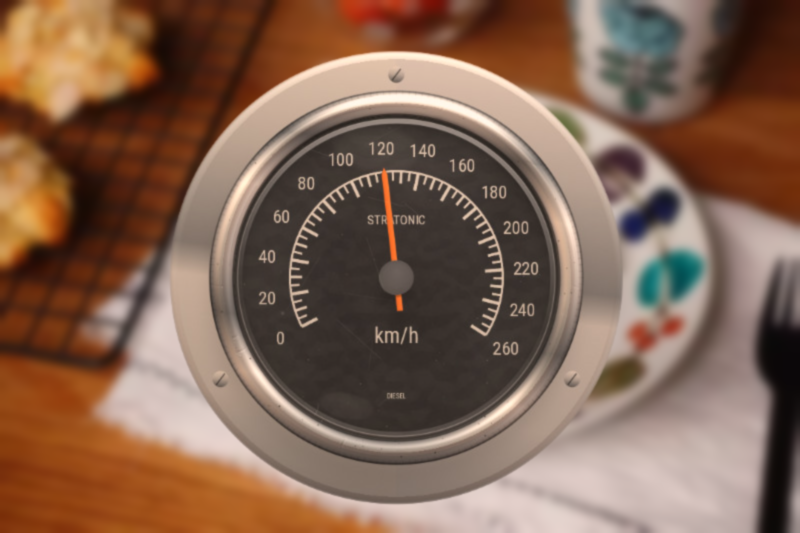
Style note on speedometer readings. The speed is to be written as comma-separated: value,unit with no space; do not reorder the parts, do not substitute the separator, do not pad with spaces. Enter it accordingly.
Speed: 120,km/h
